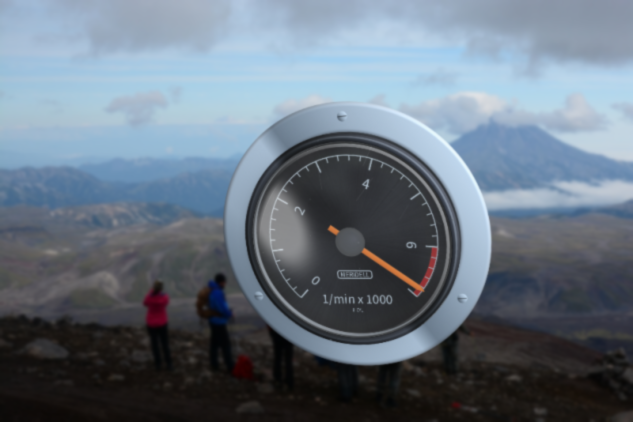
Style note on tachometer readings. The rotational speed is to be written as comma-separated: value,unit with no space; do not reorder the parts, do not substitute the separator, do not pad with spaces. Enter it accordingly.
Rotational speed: 6800,rpm
